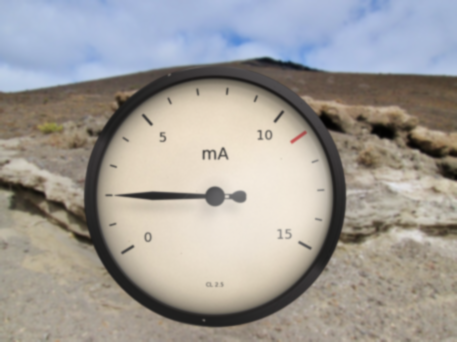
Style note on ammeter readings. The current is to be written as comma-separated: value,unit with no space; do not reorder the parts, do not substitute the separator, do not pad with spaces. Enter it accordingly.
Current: 2,mA
